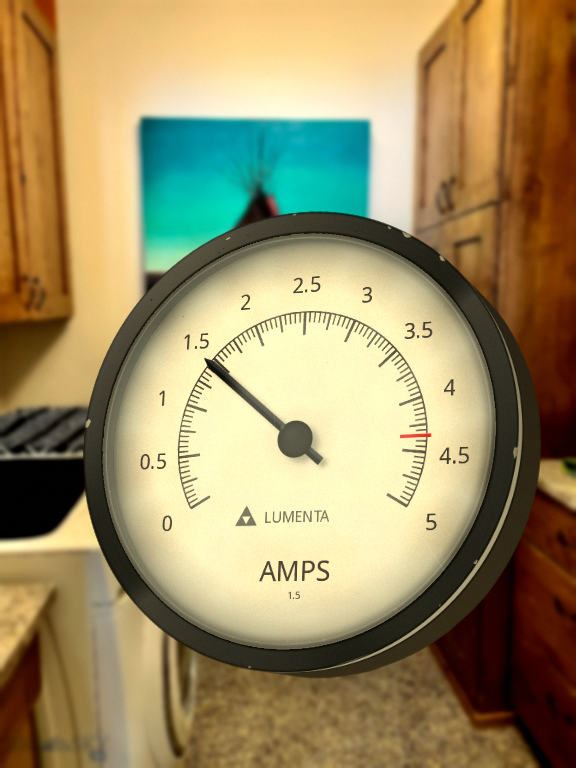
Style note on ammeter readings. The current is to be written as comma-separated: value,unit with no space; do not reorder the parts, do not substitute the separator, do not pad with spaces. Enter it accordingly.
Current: 1.45,A
